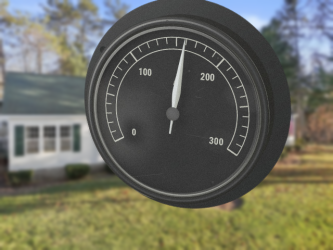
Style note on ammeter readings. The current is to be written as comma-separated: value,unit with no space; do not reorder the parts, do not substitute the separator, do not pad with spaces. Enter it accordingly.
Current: 160,A
